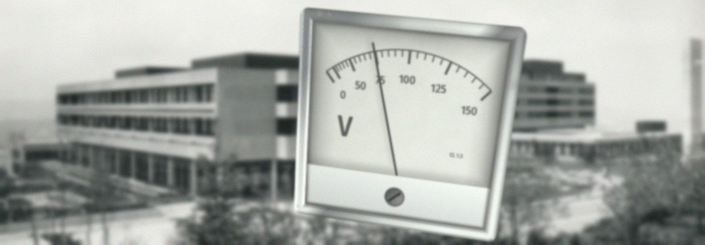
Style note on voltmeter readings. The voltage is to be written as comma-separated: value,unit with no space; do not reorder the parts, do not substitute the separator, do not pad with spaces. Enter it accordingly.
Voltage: 75,V
